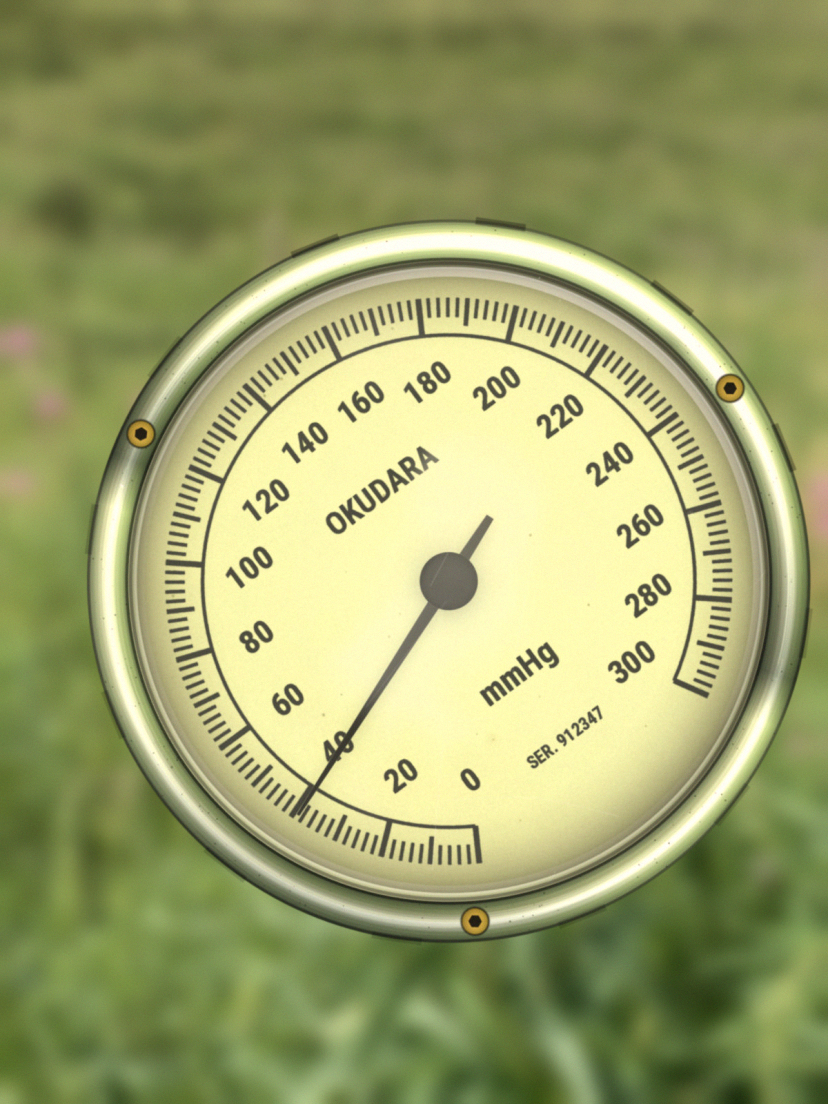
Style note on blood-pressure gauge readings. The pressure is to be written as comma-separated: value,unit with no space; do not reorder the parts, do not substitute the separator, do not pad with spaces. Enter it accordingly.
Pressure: 39,mmHg
